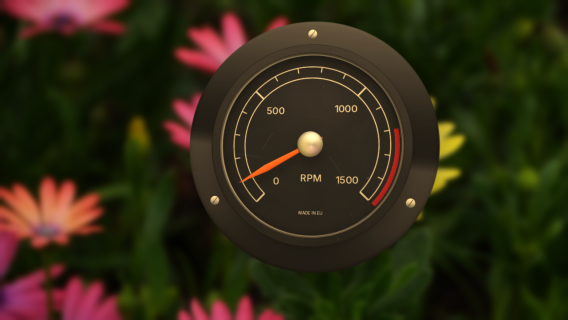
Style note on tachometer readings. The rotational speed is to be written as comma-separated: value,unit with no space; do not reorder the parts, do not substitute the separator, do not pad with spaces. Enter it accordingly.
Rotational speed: 100,rpm
